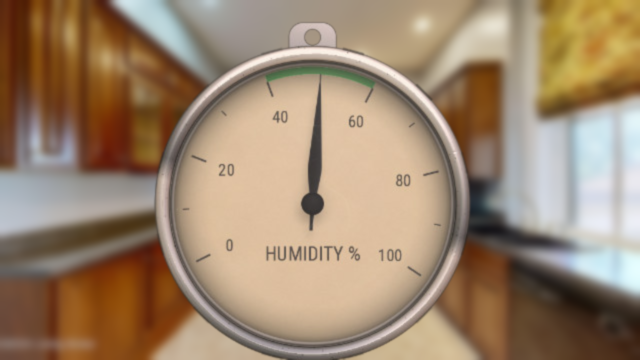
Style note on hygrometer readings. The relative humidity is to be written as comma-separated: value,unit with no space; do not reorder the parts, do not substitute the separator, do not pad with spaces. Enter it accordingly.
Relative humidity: 50,%
